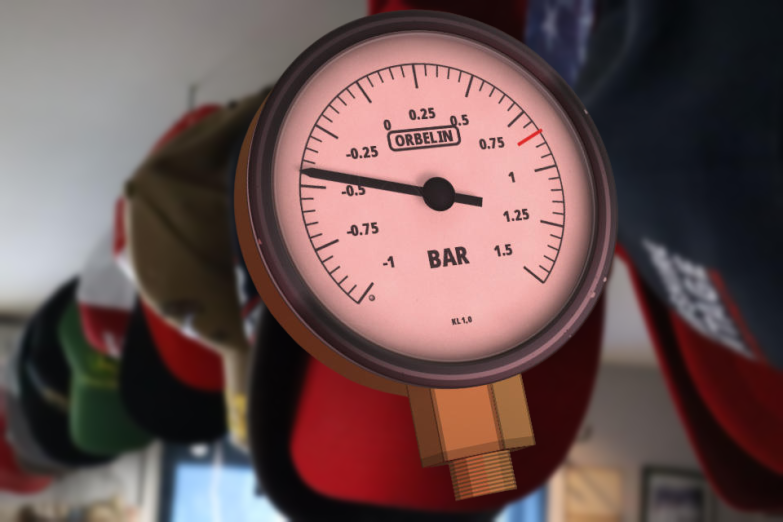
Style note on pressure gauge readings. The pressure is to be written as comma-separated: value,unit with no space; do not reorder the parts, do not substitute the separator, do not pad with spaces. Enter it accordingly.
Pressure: -0.45,bar
